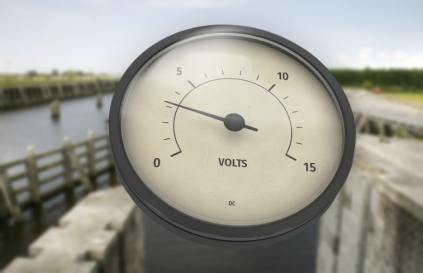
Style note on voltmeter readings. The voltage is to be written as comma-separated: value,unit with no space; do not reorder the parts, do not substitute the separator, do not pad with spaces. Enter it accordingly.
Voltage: 3,V
